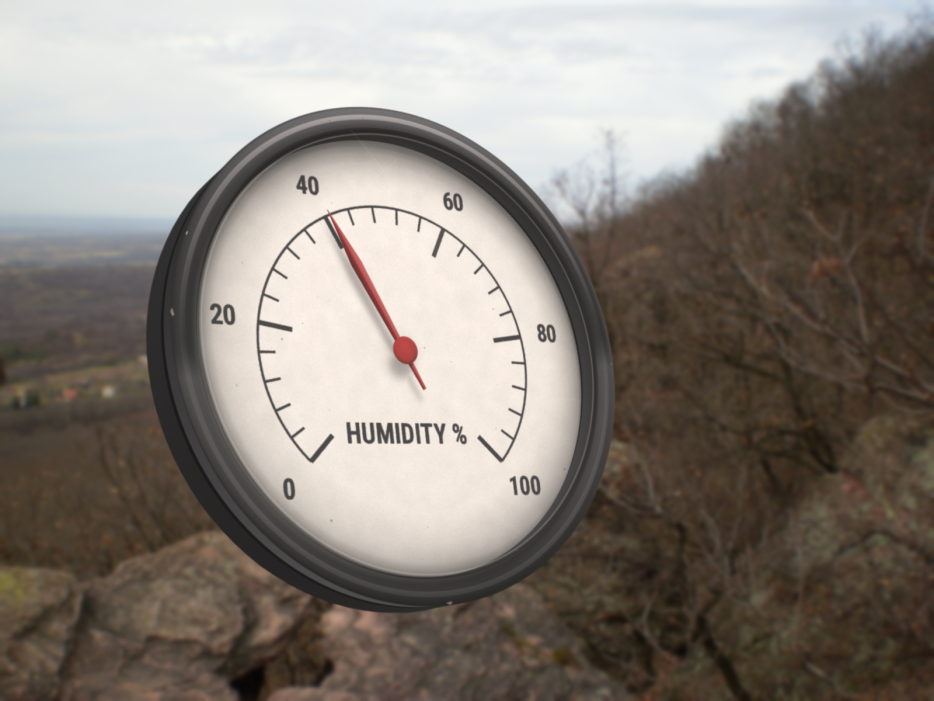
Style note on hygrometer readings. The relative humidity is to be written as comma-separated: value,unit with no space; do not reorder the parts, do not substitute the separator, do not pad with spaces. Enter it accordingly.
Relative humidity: 40,%
